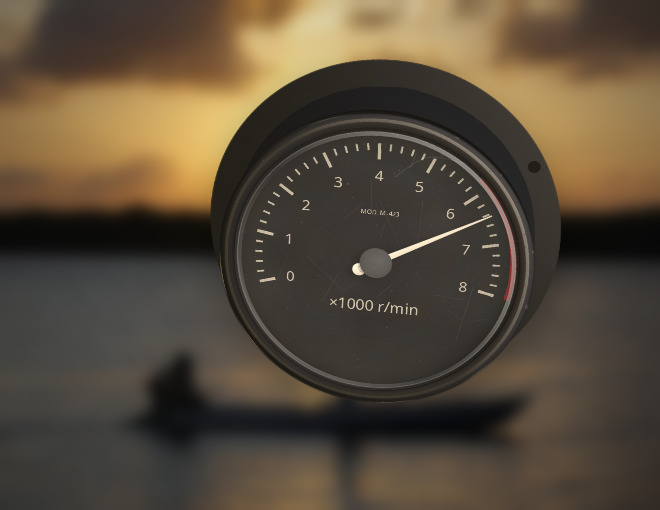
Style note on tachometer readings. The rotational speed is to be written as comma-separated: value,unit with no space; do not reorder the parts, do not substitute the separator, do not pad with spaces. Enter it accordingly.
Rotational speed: 6400,rpm
